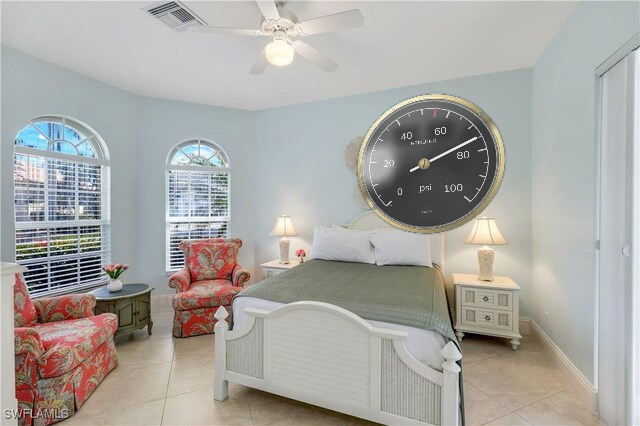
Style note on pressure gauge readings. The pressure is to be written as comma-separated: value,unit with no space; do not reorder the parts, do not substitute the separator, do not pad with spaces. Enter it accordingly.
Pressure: 75,psi
